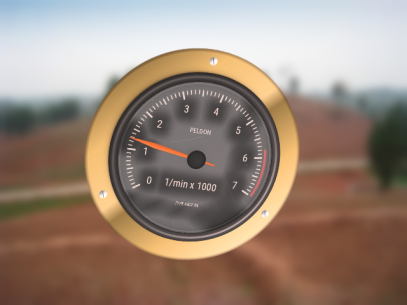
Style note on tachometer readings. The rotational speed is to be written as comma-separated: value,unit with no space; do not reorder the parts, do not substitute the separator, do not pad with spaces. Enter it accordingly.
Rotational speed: 1300,rpm
